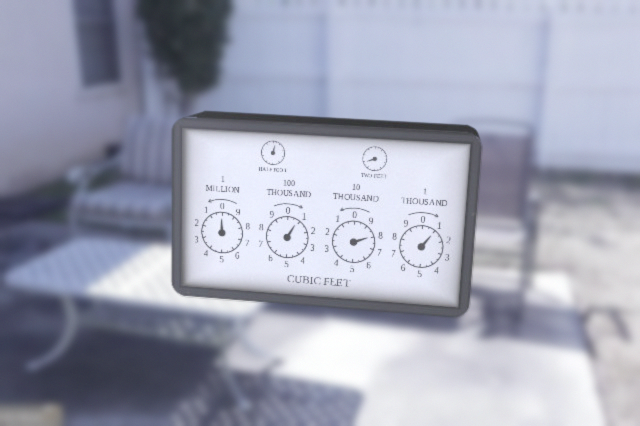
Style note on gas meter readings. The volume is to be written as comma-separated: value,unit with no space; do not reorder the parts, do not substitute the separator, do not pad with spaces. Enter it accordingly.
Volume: 8100,ft³
